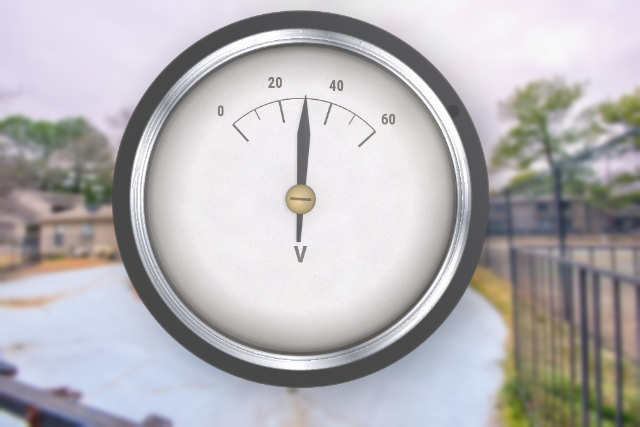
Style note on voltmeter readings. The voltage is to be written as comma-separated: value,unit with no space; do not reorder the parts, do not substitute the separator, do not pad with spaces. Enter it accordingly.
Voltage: 30,V
